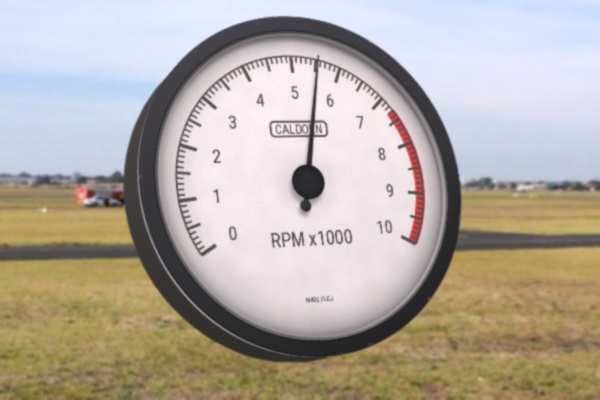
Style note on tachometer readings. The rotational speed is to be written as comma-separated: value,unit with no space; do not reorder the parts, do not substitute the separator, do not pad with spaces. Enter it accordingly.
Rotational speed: 5500,rpm
